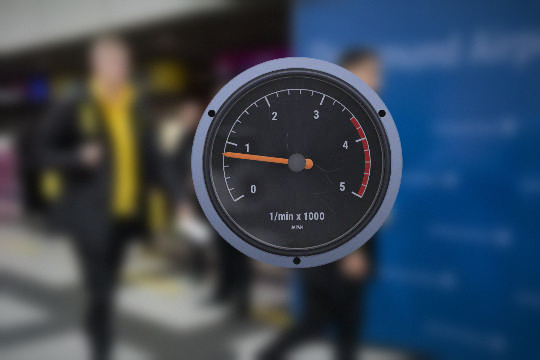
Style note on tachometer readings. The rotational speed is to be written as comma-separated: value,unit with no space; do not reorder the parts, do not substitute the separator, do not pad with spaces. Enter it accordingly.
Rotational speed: 800,rpm
